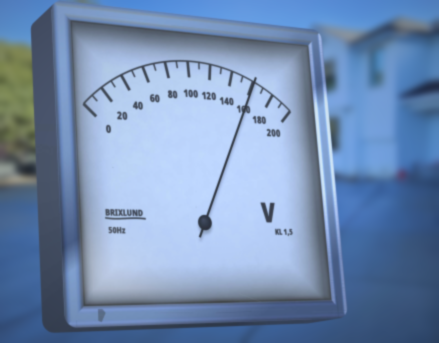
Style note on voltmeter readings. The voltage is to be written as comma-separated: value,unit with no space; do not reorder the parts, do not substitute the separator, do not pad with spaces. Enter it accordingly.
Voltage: 160,V
